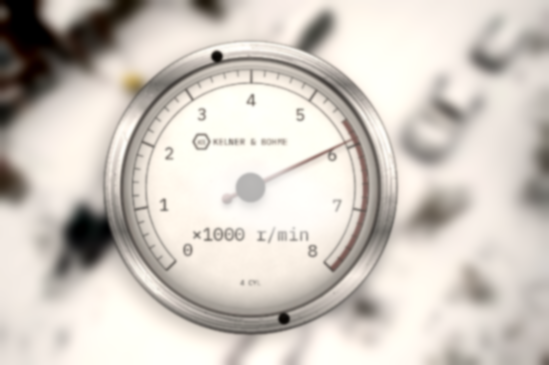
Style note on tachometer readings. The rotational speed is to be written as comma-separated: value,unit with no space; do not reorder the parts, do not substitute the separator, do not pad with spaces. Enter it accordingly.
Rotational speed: 5900,rpm
